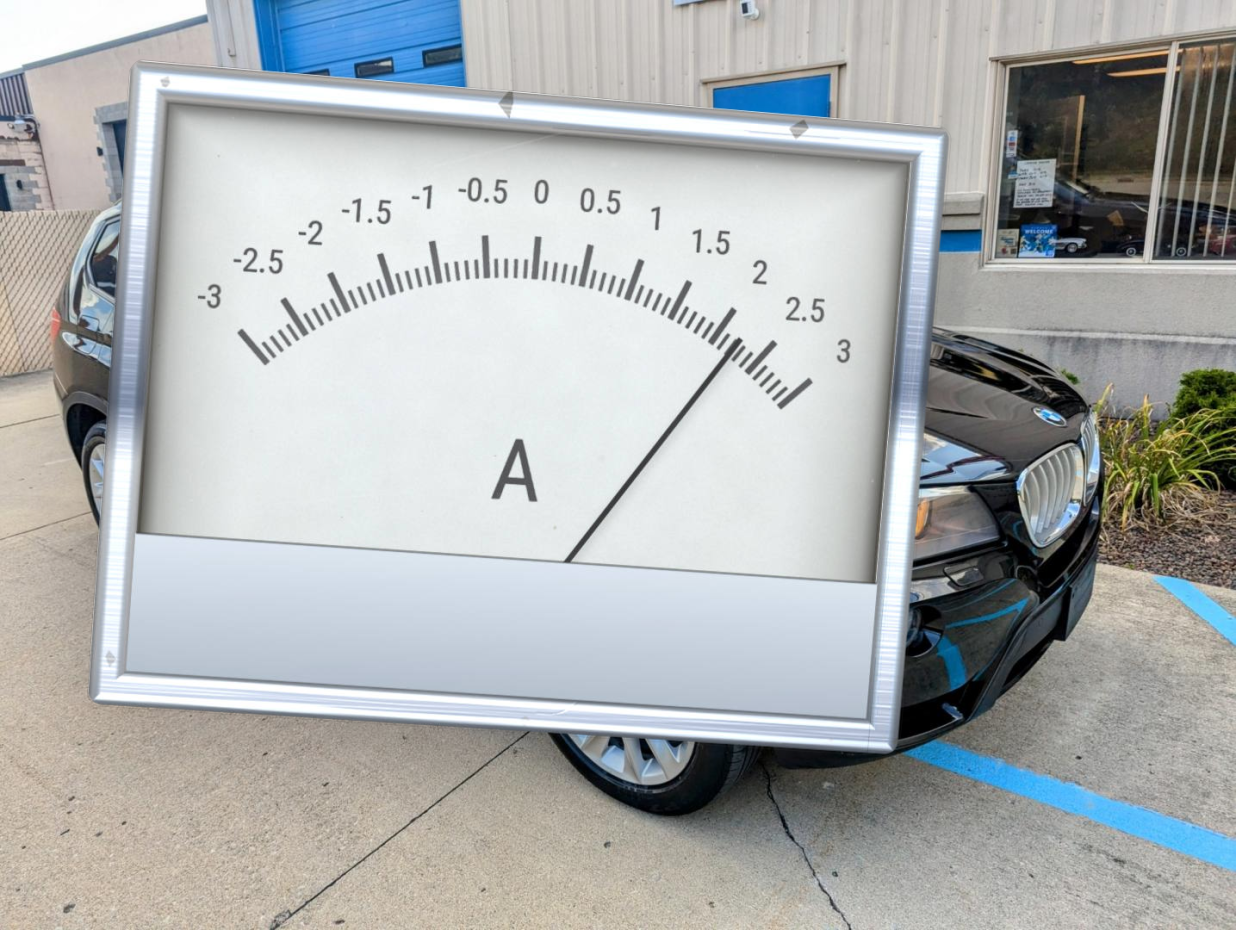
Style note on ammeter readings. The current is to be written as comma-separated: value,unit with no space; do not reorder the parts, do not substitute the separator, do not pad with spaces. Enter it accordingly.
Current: 2.2,A
